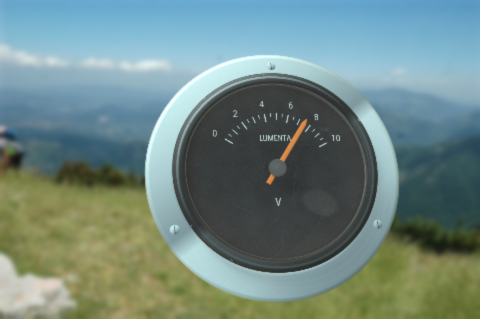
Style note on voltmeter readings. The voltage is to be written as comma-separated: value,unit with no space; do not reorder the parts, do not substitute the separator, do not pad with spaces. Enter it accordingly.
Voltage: 7.5,V
